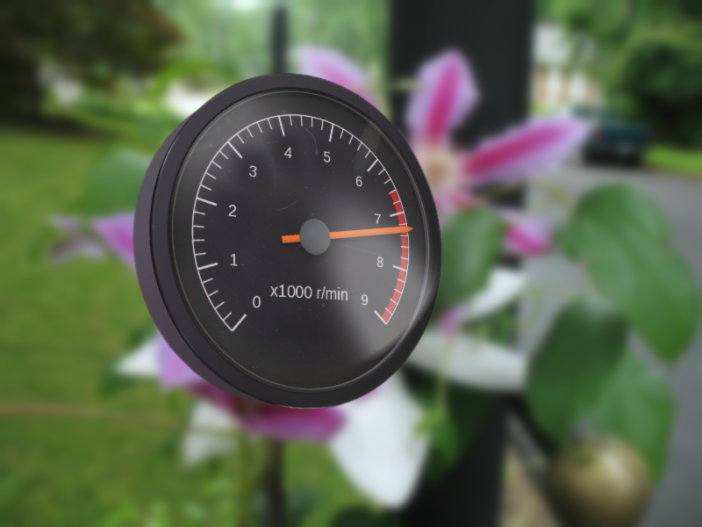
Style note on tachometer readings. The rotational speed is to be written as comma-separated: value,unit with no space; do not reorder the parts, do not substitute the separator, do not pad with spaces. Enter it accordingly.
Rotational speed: 7300,rpm
